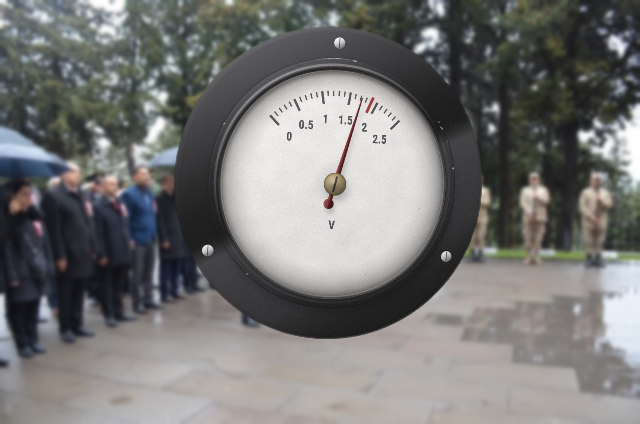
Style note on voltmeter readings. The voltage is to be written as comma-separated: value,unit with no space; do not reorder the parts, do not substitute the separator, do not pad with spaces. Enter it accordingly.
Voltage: 1.7,V
